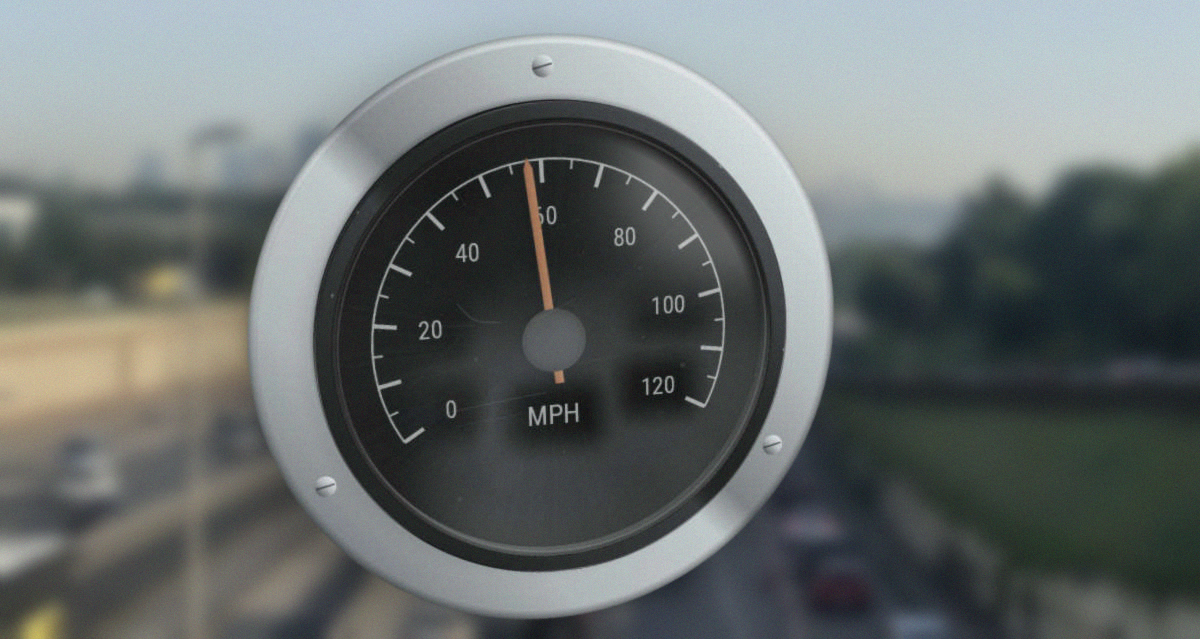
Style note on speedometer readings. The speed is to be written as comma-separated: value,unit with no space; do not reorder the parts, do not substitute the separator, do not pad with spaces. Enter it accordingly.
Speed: 57.5,mph
